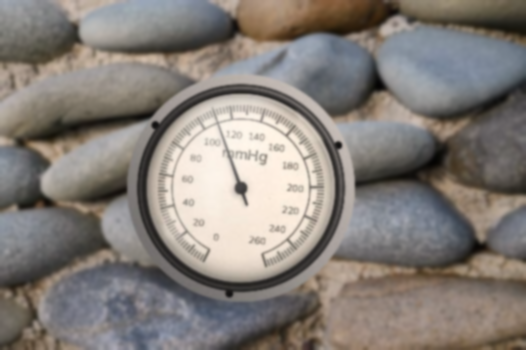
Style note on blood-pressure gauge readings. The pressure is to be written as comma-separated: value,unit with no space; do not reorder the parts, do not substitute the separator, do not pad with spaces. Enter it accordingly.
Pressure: 110,mmHg
